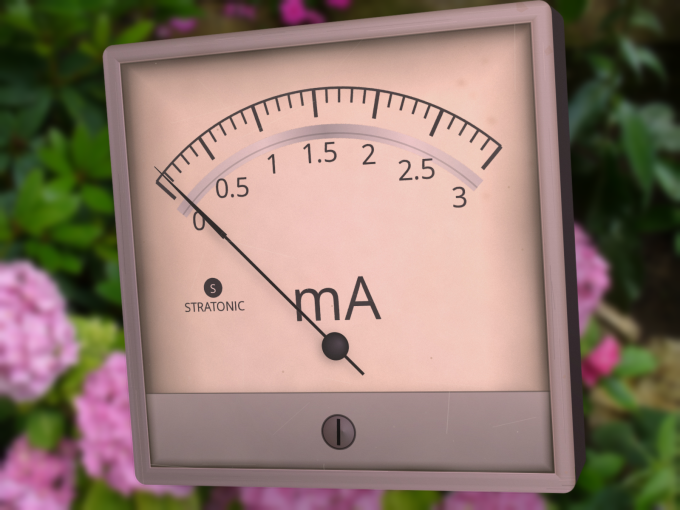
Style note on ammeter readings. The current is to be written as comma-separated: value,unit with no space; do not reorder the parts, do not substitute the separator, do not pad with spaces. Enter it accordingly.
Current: 0.1,mA
